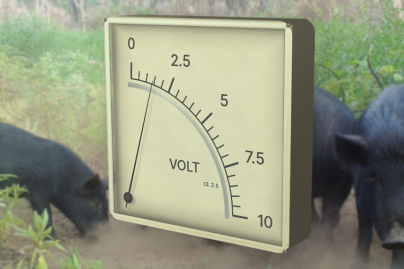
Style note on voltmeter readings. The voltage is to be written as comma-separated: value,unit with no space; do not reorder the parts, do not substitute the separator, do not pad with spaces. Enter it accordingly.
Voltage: 1.5,V
